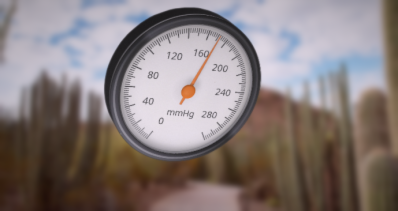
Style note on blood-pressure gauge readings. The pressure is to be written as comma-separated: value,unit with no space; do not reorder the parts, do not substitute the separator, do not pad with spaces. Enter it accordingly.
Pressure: 170,mmHg
